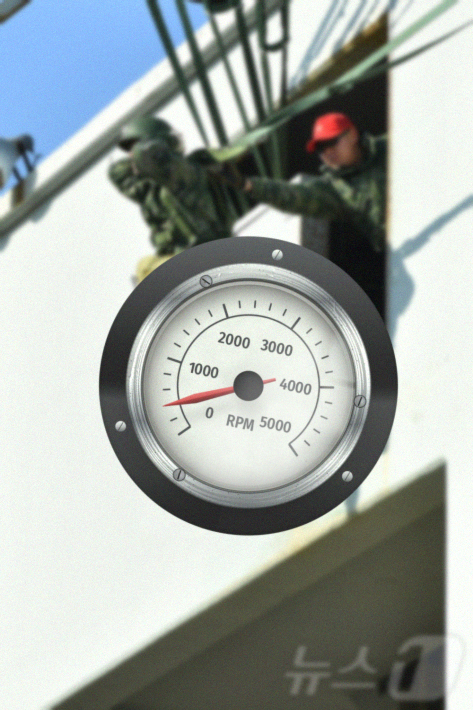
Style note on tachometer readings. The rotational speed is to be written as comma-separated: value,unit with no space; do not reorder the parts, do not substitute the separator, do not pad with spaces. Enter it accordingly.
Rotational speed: 400,rpm
